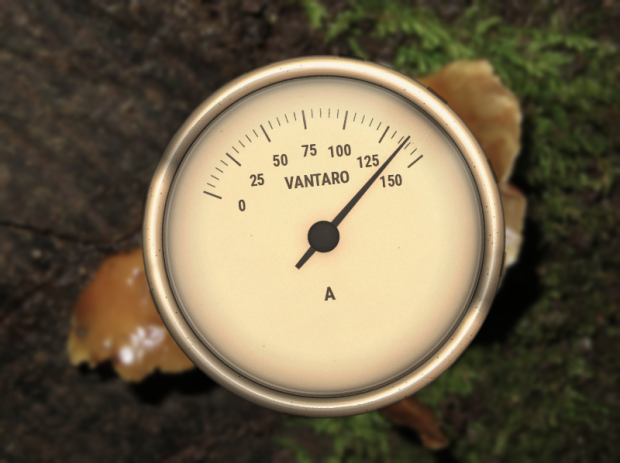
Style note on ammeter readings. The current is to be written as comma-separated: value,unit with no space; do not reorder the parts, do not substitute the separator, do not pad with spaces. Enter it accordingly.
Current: 137.5,A
